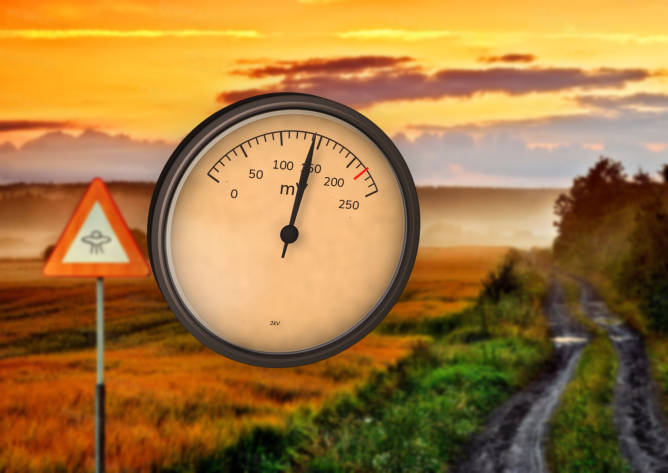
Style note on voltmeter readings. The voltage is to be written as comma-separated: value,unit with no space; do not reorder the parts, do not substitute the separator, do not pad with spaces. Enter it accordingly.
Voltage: 140,mV
